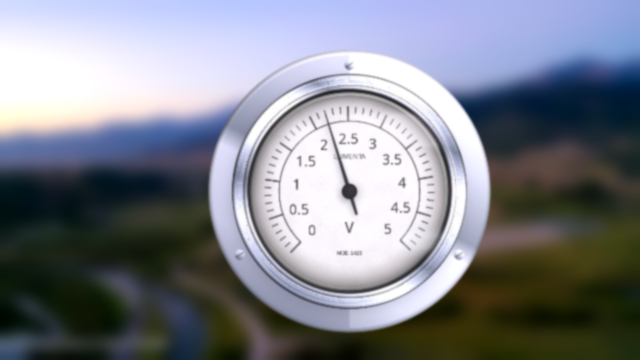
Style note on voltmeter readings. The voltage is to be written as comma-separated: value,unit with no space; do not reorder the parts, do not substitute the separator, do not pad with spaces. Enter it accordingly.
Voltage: 2.2,V
